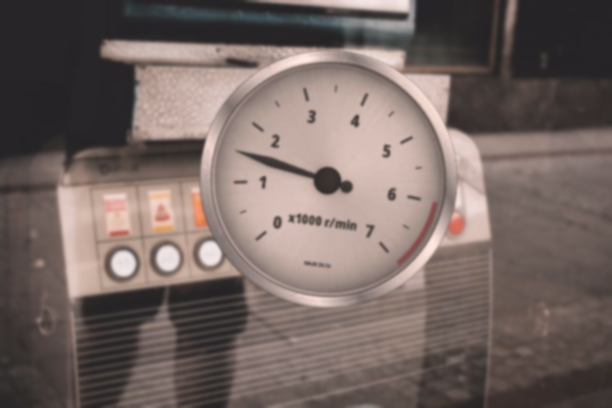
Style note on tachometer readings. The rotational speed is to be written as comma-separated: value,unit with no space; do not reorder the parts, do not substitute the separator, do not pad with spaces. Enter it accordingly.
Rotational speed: 1500,rpm
